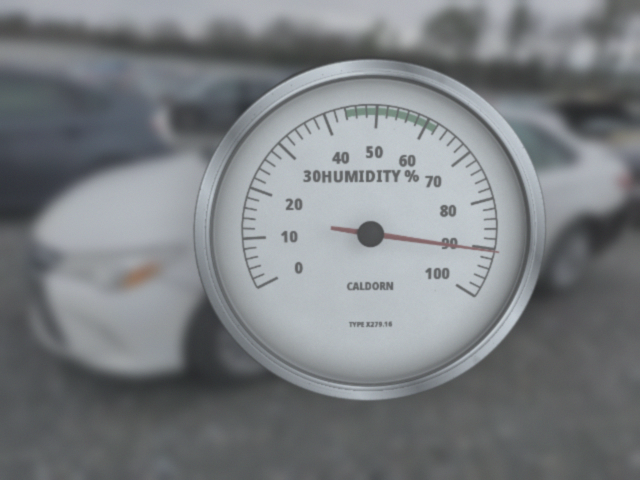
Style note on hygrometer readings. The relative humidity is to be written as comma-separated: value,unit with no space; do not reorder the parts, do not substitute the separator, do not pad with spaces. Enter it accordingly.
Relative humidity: 90,%
